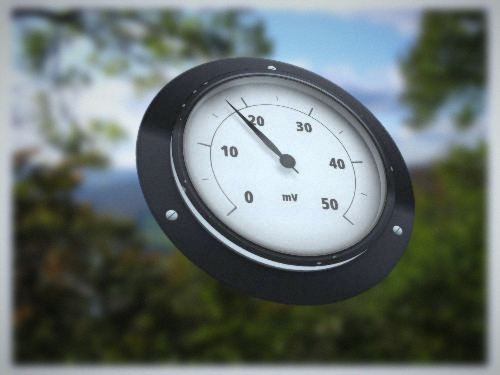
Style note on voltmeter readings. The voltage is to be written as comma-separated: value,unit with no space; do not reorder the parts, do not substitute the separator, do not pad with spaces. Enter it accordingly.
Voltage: 17.5,mV
